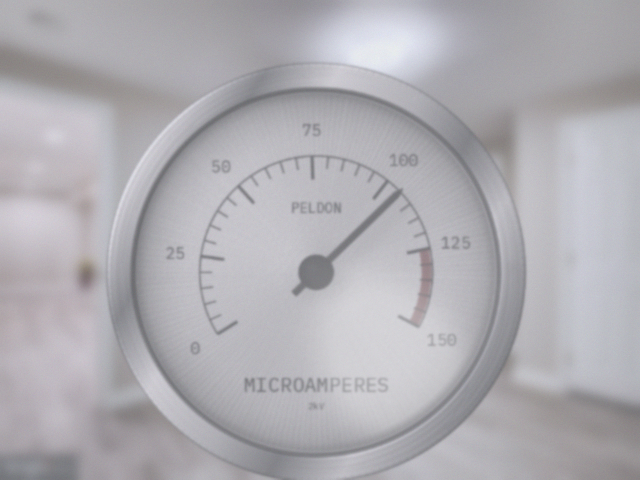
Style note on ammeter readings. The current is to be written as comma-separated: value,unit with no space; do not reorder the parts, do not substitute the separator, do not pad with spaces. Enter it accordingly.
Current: 105,µA
